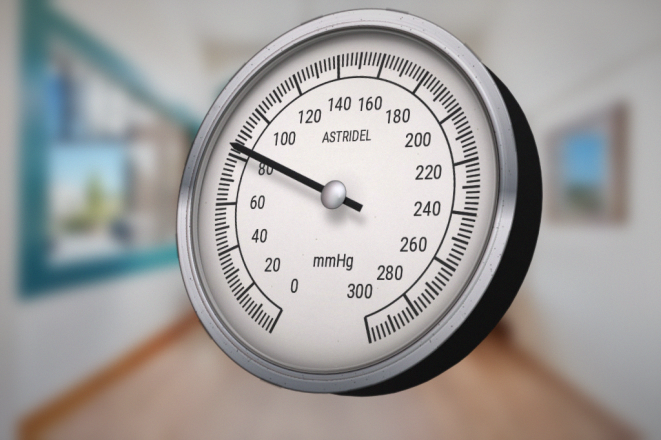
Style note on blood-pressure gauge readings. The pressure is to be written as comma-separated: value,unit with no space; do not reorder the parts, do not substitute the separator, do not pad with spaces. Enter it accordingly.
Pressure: 84,mmHg
